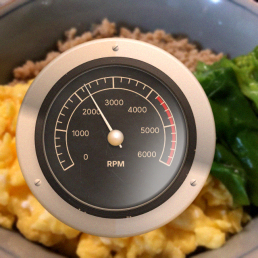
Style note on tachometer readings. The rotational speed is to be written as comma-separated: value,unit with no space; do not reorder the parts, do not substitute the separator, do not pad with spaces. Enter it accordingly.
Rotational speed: 2300,rpm
